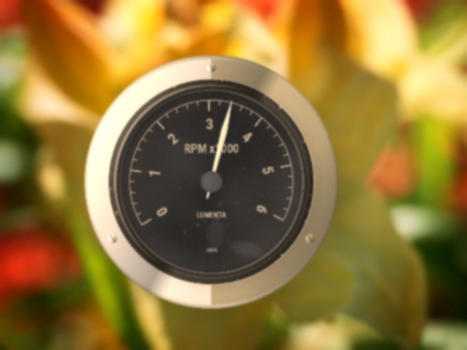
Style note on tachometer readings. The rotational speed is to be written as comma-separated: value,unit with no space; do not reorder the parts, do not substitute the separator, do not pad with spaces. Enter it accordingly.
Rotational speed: 3400,rpm
